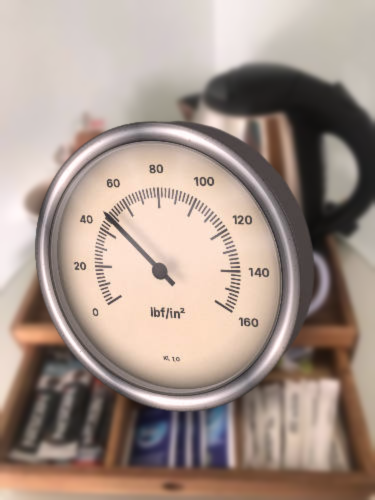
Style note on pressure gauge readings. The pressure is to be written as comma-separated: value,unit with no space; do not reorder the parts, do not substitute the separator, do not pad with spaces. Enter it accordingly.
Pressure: 50,psi
